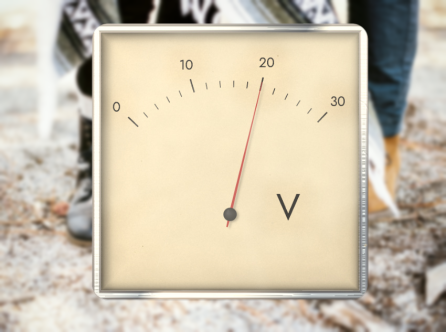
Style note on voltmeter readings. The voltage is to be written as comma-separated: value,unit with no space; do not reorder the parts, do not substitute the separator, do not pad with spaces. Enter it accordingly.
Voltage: 20,V
